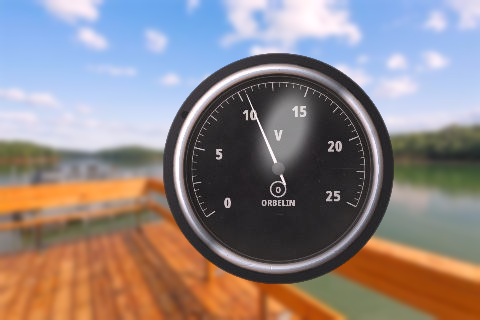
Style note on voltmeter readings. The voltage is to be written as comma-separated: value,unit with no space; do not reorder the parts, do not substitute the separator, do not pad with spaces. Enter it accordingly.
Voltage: 10.5,V
